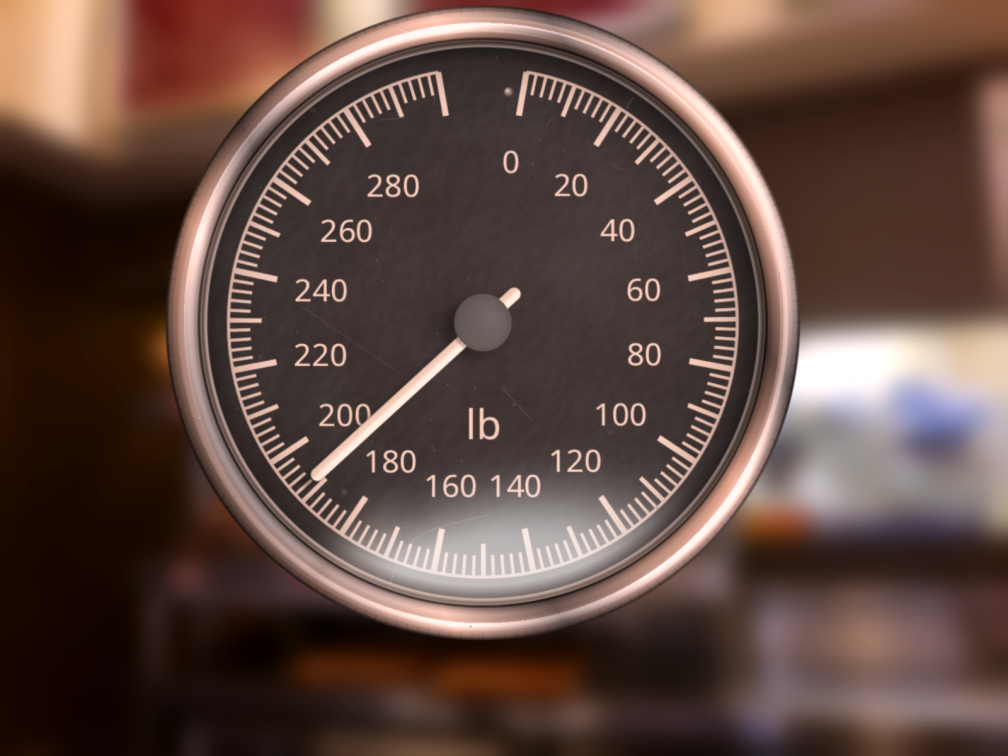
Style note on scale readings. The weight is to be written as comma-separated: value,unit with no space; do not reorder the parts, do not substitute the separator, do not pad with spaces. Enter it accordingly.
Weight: 192,lb
